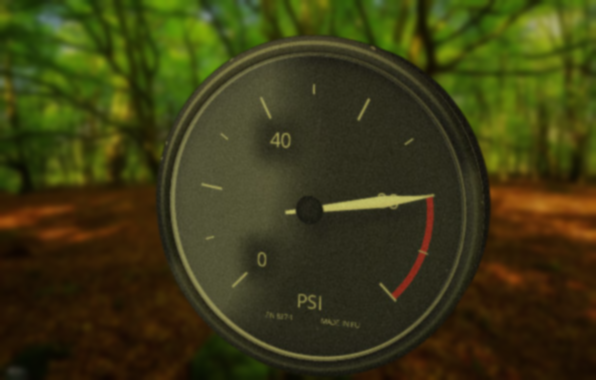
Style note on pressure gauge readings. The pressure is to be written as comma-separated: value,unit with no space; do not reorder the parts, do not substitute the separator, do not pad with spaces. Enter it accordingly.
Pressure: 80,psi
